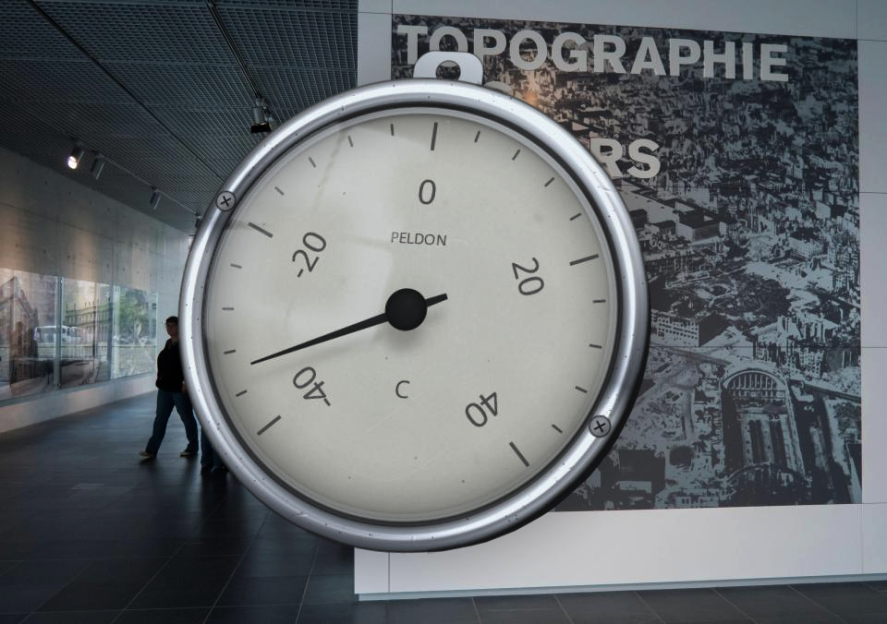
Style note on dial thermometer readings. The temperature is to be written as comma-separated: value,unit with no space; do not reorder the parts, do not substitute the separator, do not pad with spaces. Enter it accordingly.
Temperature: -34,°C
